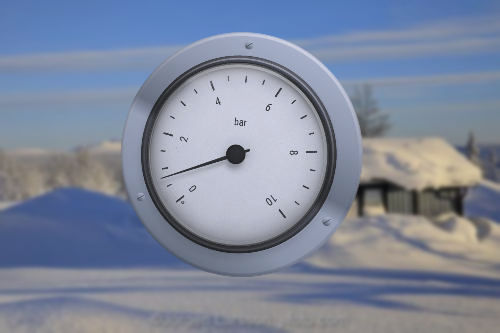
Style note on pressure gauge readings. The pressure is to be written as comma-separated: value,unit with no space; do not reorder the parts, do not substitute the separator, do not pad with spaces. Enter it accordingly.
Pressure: 0.75,bar
